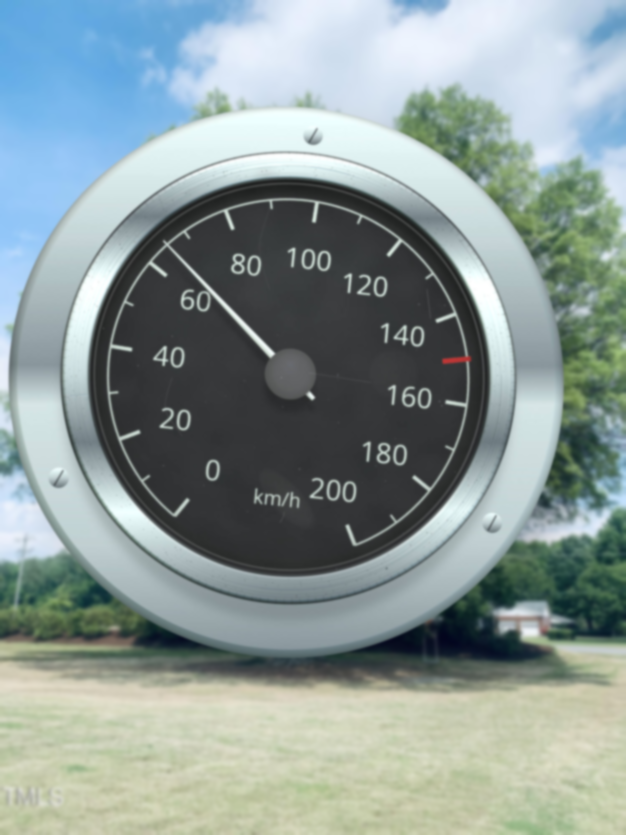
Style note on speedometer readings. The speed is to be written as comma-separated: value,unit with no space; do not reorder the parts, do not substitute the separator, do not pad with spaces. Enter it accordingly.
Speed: 65,km/h
